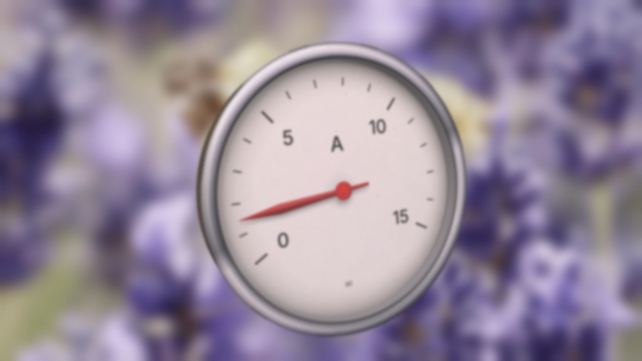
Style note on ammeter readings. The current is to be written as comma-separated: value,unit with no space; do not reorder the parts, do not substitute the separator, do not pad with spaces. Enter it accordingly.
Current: 1.5,A
